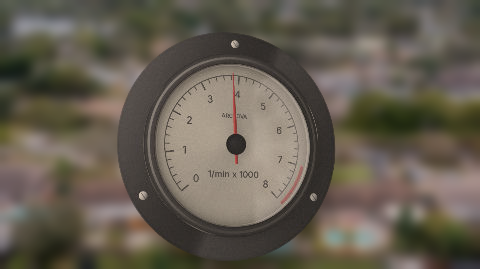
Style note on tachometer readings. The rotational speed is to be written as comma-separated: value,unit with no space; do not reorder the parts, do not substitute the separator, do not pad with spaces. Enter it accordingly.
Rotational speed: 3800,rpm
